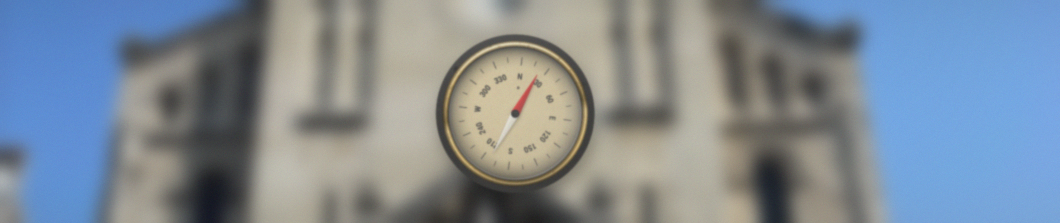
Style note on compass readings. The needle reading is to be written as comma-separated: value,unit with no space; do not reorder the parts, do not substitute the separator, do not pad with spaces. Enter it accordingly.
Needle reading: 22.5,°
